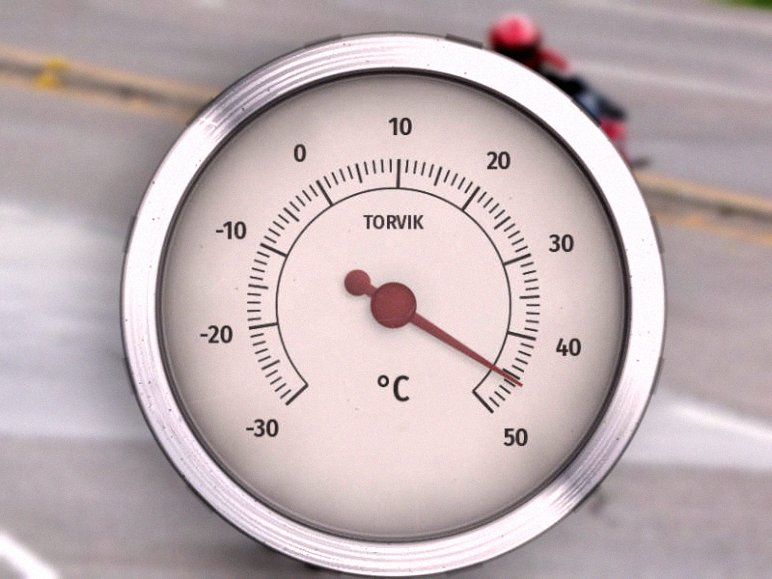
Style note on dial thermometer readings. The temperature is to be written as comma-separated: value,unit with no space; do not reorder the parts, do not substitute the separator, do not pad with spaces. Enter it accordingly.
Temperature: 45.5,°C
